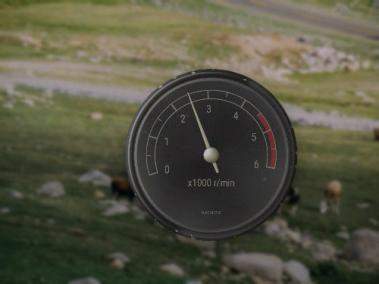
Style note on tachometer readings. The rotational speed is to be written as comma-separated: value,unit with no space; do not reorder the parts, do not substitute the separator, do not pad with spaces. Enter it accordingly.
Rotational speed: 2500,rpm
